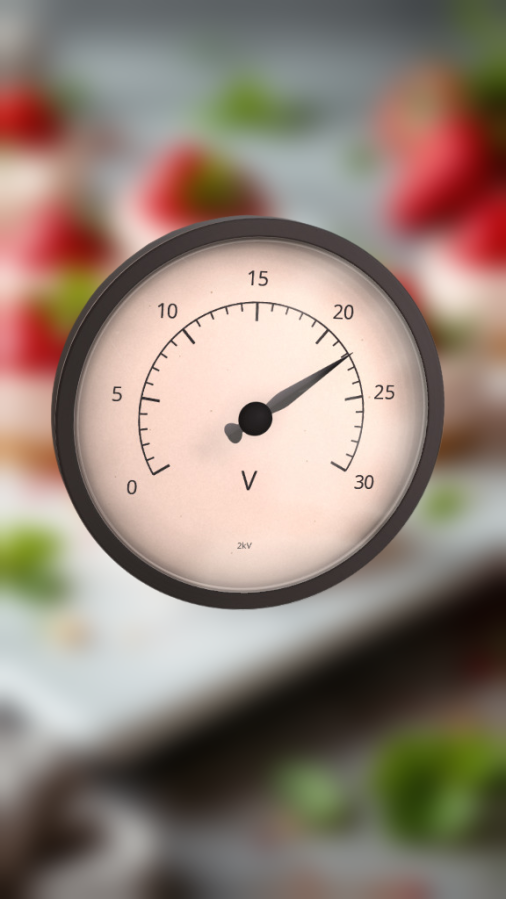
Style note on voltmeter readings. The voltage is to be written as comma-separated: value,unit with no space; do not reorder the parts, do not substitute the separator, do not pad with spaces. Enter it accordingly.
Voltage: 22,V
